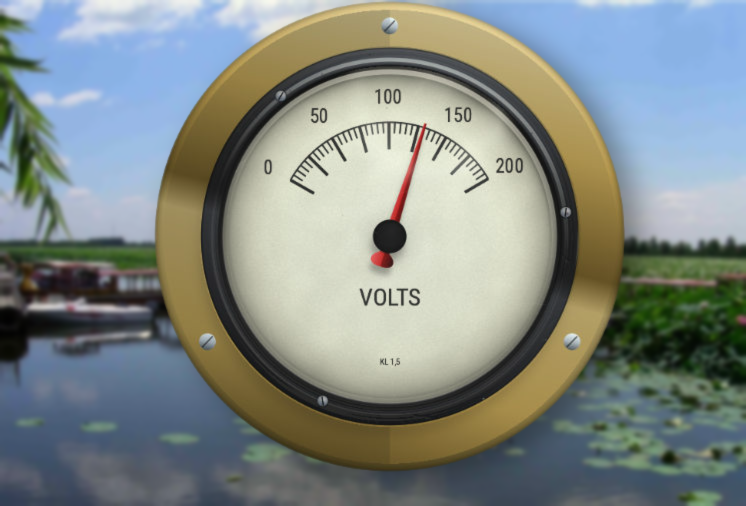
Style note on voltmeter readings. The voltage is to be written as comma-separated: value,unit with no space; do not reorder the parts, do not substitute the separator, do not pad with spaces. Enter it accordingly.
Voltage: 130,V
